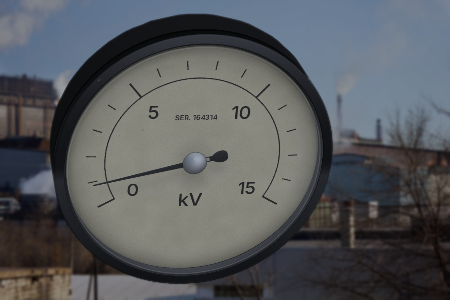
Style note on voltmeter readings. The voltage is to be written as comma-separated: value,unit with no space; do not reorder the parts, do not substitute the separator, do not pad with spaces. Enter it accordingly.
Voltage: 1,kV
